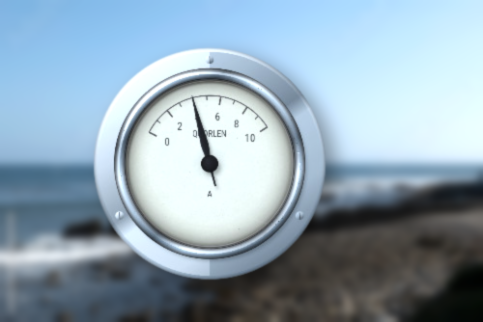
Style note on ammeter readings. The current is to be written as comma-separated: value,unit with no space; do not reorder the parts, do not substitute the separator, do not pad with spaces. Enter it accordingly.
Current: 4,A
